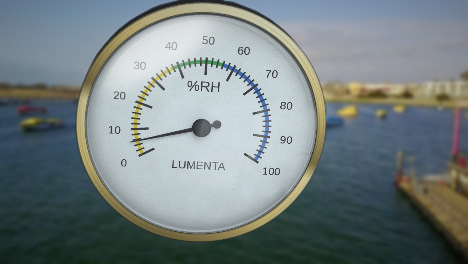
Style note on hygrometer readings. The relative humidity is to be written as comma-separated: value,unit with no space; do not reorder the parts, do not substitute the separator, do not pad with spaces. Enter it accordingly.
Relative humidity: 6,%
